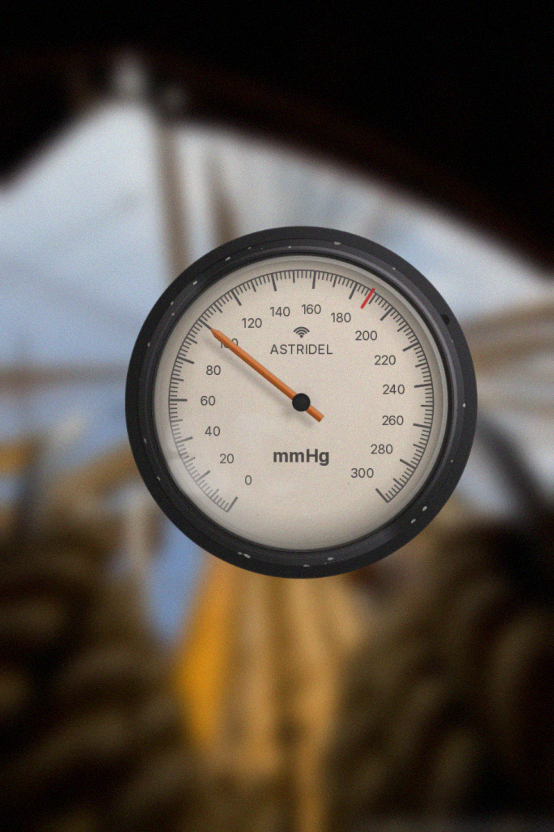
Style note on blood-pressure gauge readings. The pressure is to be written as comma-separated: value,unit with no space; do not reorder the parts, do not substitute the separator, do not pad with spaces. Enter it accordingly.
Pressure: 100,mmHg
